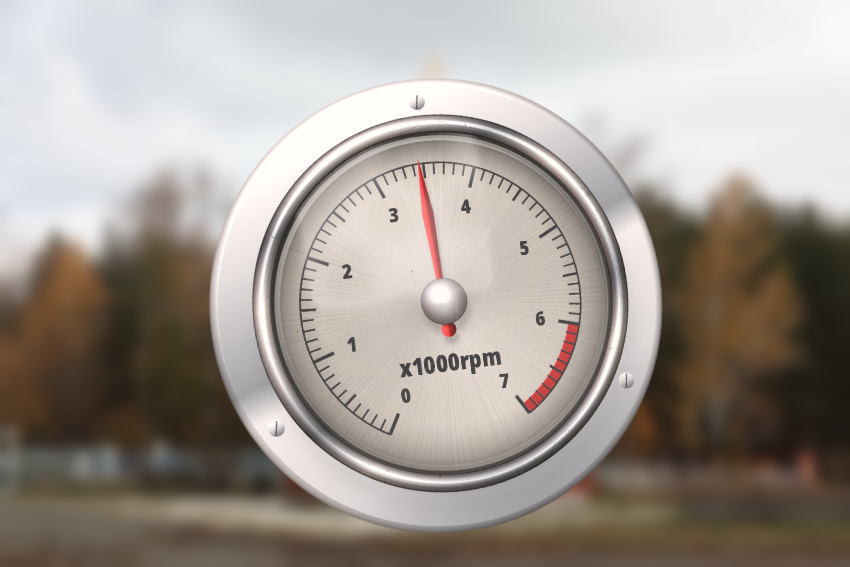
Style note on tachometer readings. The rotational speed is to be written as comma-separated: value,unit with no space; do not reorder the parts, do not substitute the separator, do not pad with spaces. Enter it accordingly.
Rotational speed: 3450,rpm
